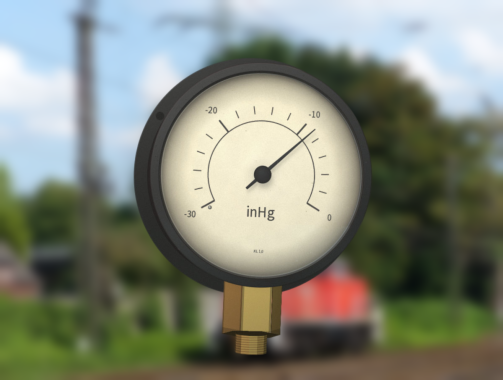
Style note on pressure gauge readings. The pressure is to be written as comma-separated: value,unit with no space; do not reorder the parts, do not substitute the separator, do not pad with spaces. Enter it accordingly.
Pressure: -9,inHg
